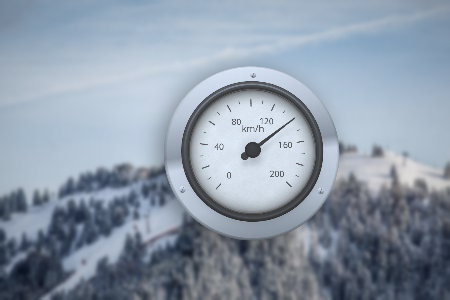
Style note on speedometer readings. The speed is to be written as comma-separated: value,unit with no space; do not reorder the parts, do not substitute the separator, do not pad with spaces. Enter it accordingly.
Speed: 140,km/h
